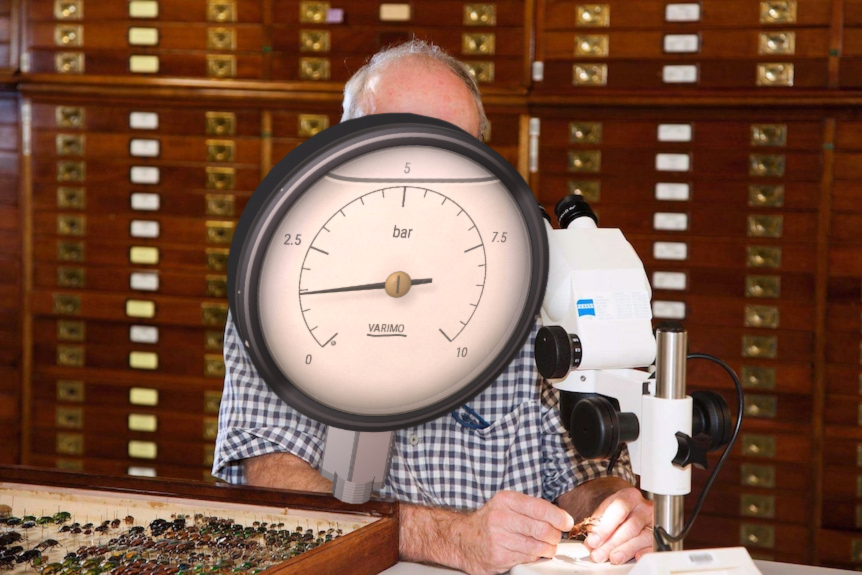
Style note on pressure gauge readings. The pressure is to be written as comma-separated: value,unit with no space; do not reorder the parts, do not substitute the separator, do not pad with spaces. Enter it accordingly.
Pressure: 1.5,bar
